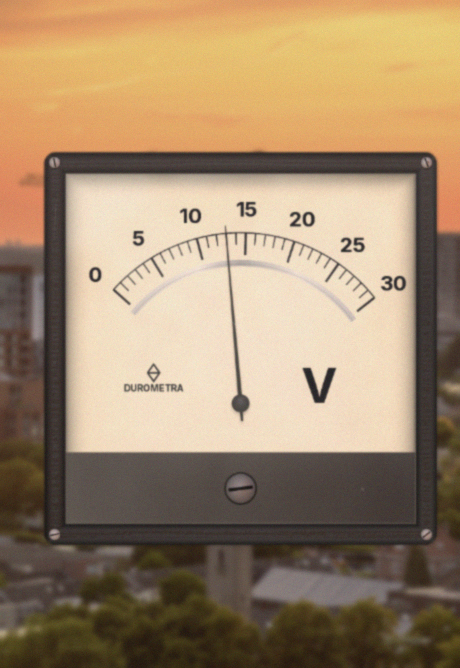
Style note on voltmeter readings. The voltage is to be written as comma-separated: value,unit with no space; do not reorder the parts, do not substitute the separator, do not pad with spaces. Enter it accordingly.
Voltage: 13,V
